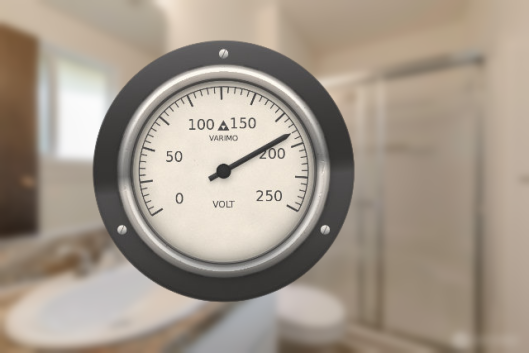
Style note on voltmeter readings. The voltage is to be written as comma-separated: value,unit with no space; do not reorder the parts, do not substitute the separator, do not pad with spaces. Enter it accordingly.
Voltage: 190,V
